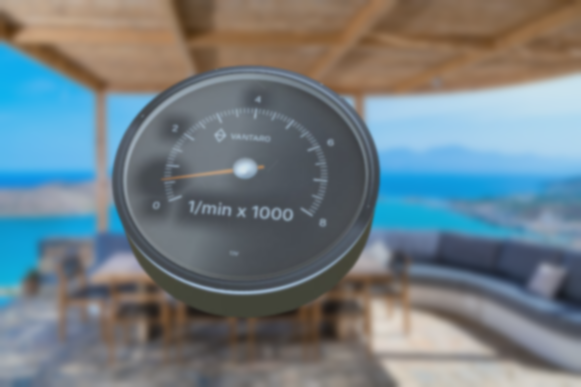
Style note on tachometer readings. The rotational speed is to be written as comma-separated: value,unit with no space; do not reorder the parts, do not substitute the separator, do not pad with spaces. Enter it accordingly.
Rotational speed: 500,rpm
